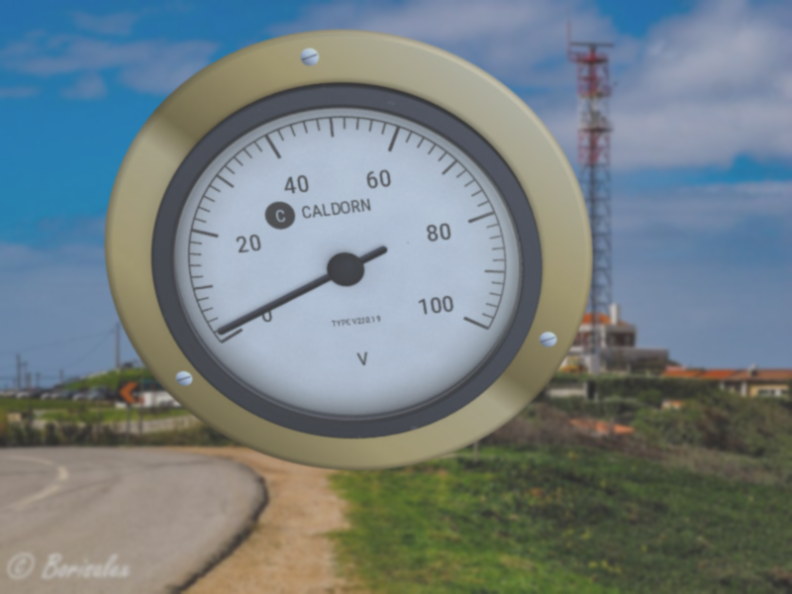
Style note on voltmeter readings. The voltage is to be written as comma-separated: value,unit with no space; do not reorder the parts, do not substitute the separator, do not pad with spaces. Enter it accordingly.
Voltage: 2,V
